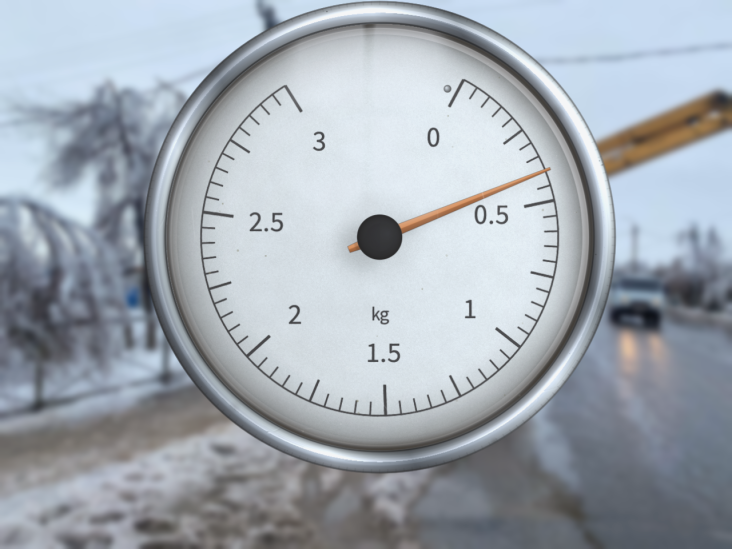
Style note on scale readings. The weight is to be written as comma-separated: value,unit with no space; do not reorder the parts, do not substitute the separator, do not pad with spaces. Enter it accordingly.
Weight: 0.4,kg
